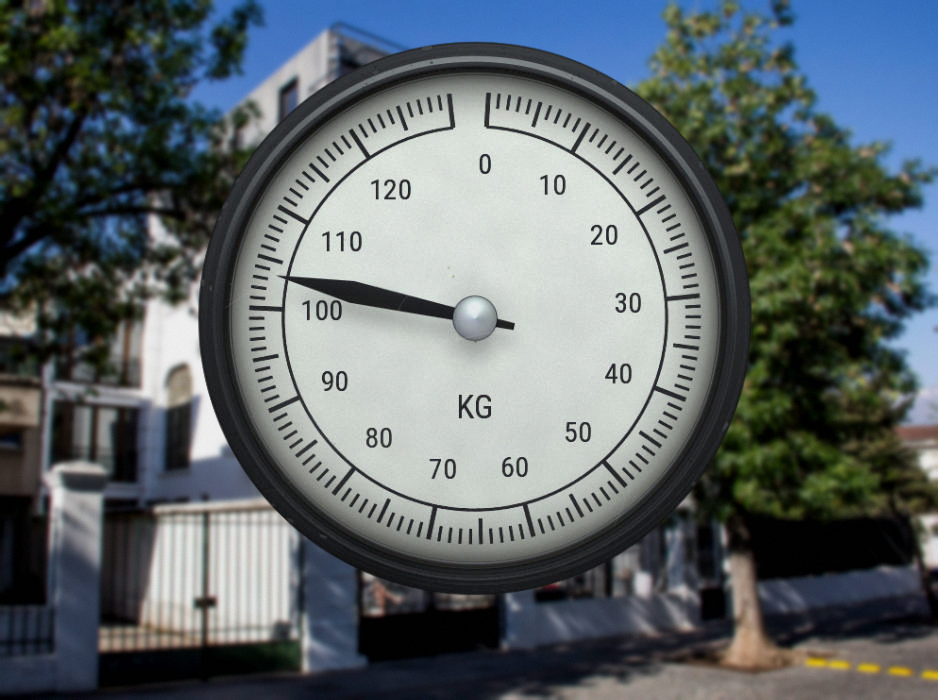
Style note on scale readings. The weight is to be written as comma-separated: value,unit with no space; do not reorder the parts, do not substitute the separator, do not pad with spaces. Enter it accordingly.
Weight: 103.5,kg
